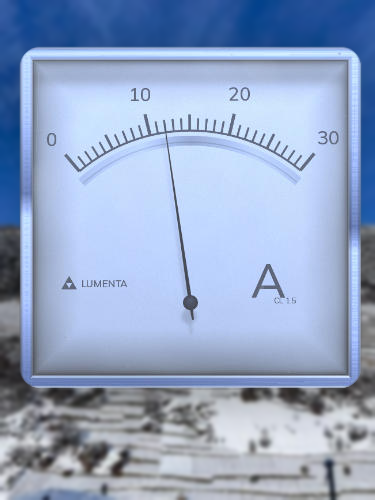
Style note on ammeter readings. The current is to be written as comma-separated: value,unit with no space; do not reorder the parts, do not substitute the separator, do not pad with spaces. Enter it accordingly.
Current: 12,A
